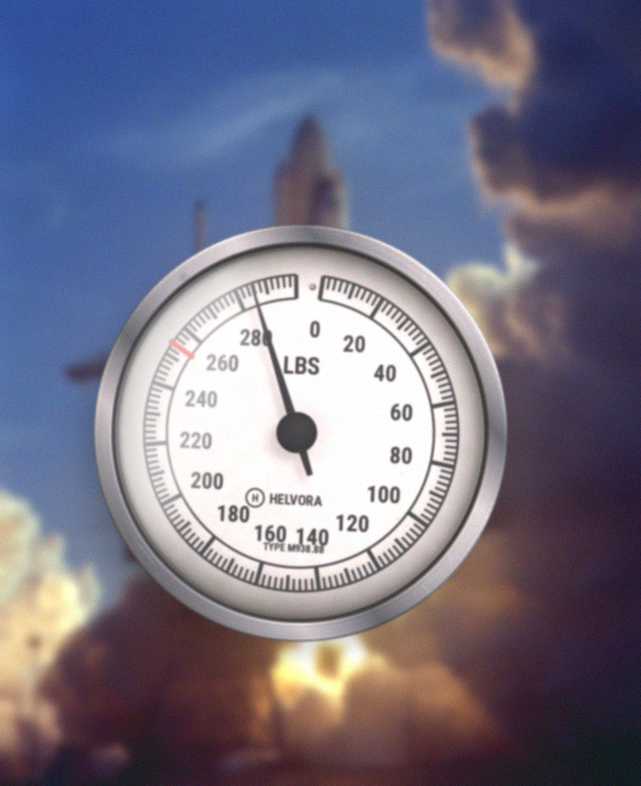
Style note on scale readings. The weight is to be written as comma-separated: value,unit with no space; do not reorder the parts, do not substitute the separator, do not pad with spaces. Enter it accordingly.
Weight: 286,lb
